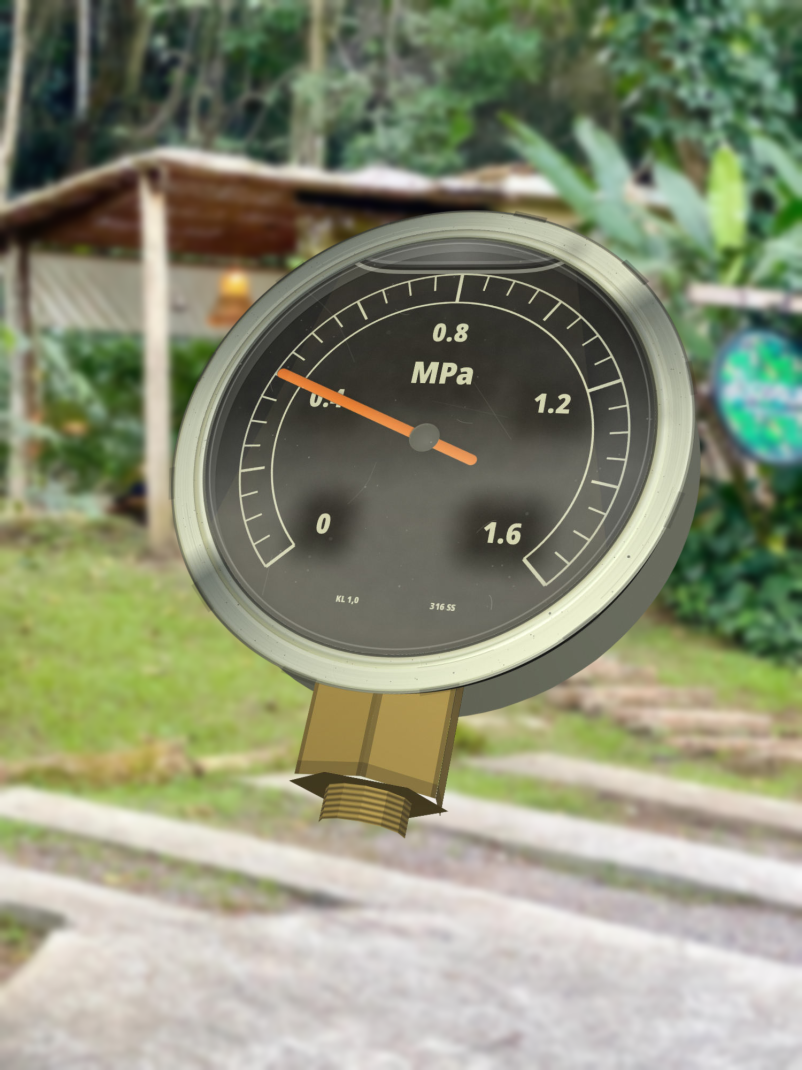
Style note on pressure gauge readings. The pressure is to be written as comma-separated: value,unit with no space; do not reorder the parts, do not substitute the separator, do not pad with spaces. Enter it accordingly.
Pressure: 0.4,MPa
